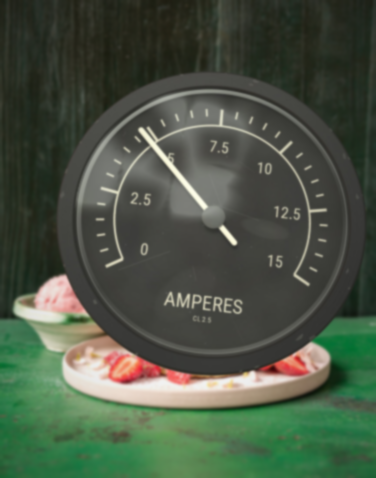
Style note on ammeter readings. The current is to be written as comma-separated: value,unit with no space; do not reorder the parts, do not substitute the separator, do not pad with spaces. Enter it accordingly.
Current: 4.75,A
